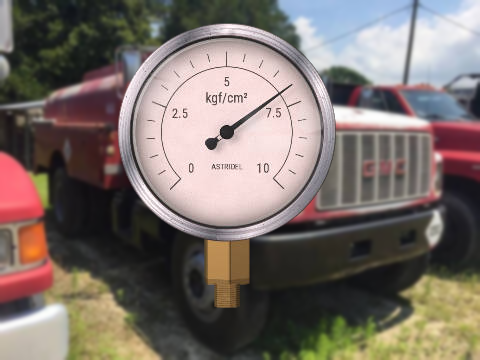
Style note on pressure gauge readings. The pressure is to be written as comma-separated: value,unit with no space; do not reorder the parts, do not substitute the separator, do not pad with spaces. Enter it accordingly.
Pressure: 7,kg/cm²
